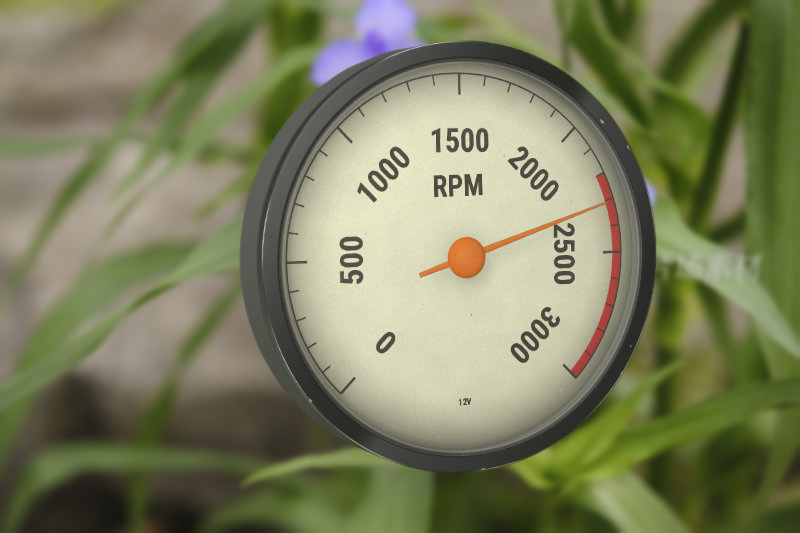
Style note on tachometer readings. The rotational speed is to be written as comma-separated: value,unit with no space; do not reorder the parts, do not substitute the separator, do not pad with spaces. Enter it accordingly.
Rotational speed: 2300,rpm
